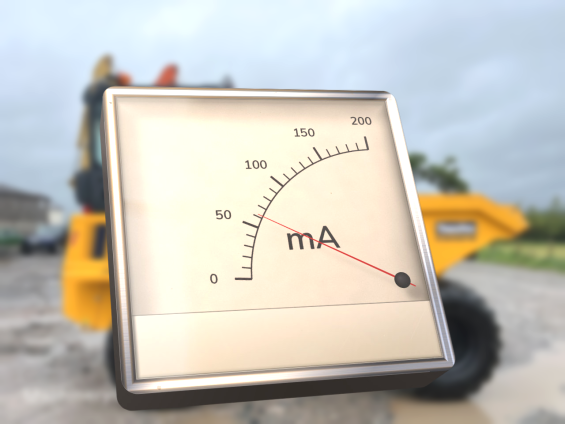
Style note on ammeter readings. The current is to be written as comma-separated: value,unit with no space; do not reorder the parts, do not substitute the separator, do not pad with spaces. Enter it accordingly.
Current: 60,mA
